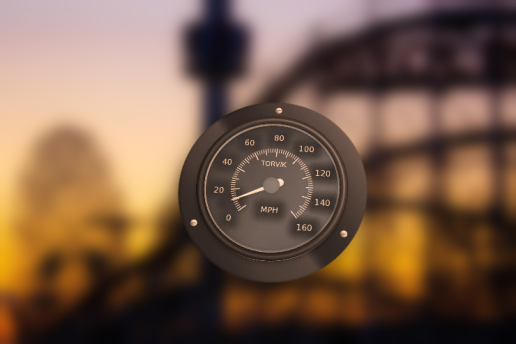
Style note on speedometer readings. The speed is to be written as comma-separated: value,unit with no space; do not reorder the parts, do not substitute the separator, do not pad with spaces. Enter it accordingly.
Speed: 10,mph
